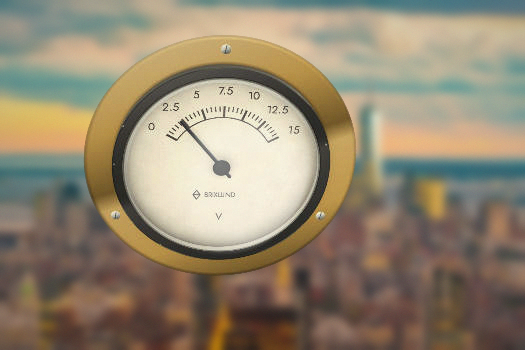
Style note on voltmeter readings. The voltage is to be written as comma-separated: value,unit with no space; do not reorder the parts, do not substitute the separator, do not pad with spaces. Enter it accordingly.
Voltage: 2.5,V
